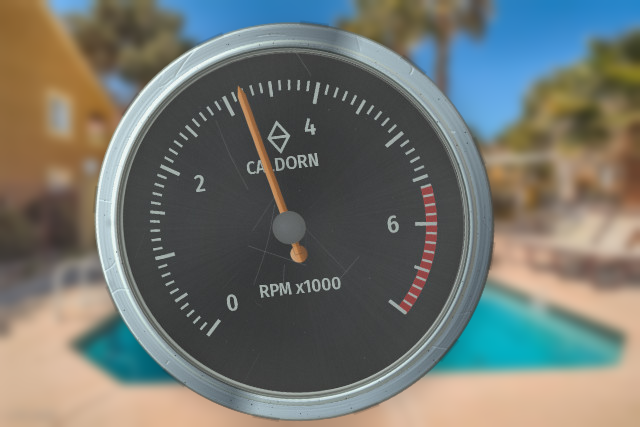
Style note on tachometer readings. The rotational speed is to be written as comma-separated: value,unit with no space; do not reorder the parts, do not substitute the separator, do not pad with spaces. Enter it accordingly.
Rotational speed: 3200,rpm
